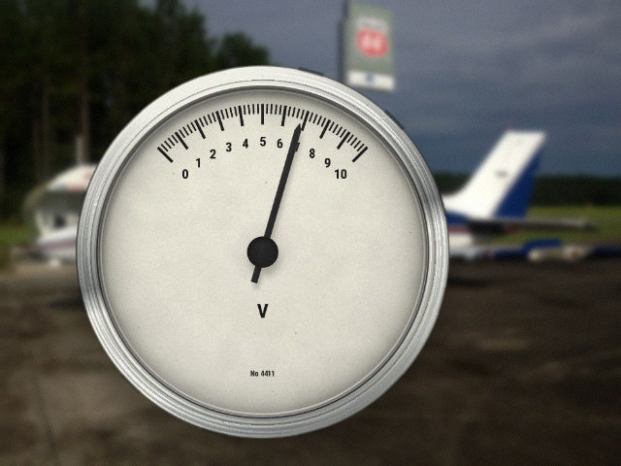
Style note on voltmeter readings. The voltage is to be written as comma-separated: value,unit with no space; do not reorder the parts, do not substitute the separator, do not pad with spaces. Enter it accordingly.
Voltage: 6.8,V
